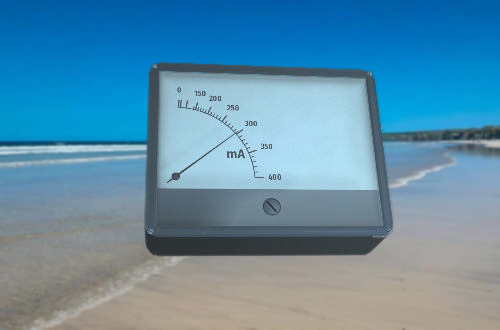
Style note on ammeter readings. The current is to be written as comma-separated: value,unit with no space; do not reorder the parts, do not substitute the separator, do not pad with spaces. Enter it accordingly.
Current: 300,mA
